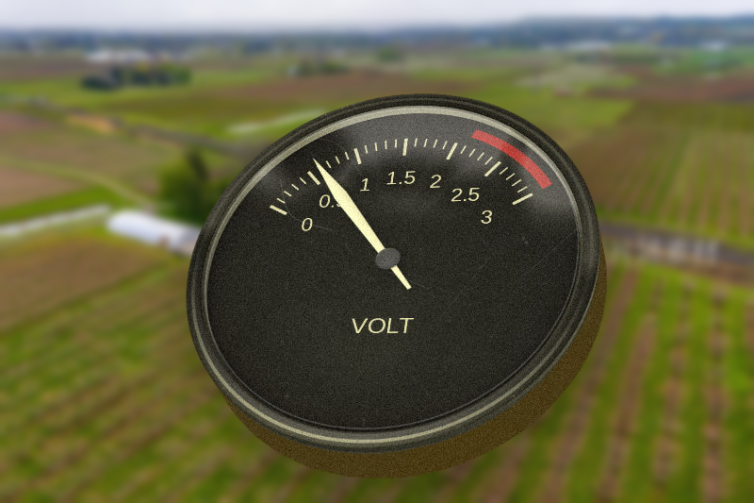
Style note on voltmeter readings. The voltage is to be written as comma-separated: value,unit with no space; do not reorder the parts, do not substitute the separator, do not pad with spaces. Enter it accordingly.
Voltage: 0.6,V
